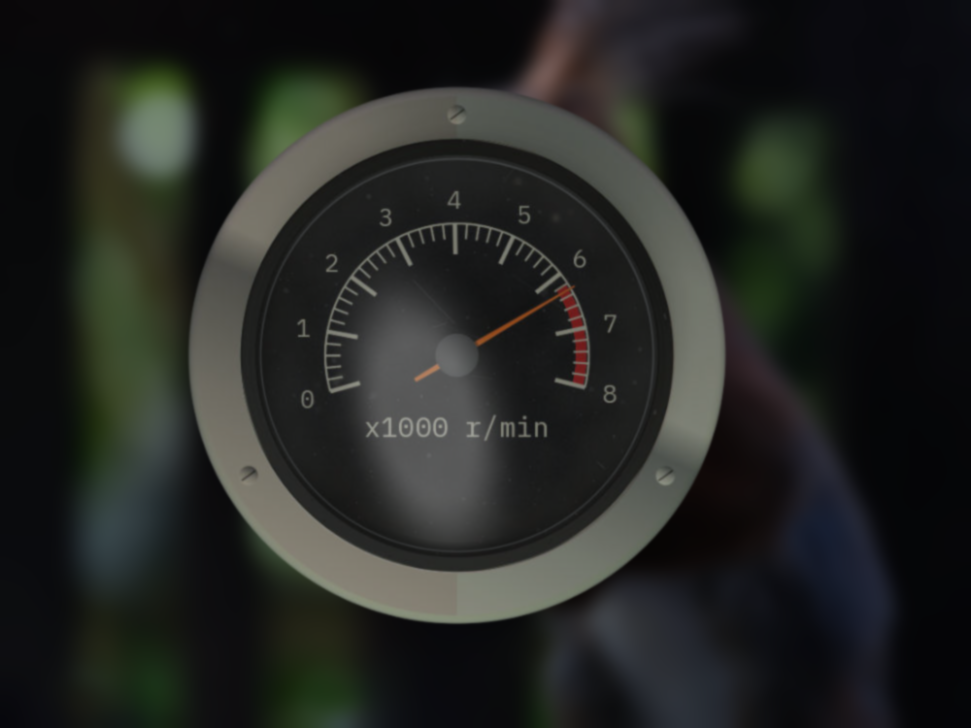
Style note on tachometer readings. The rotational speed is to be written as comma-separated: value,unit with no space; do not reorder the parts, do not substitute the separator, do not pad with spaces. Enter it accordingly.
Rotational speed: 6300,rpm
